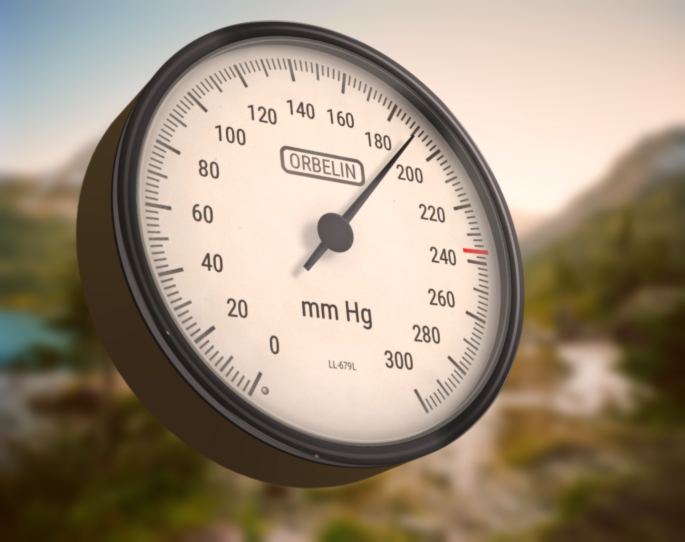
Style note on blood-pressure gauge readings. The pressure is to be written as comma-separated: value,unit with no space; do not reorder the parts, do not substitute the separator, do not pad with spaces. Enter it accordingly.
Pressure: 190,mmHg
